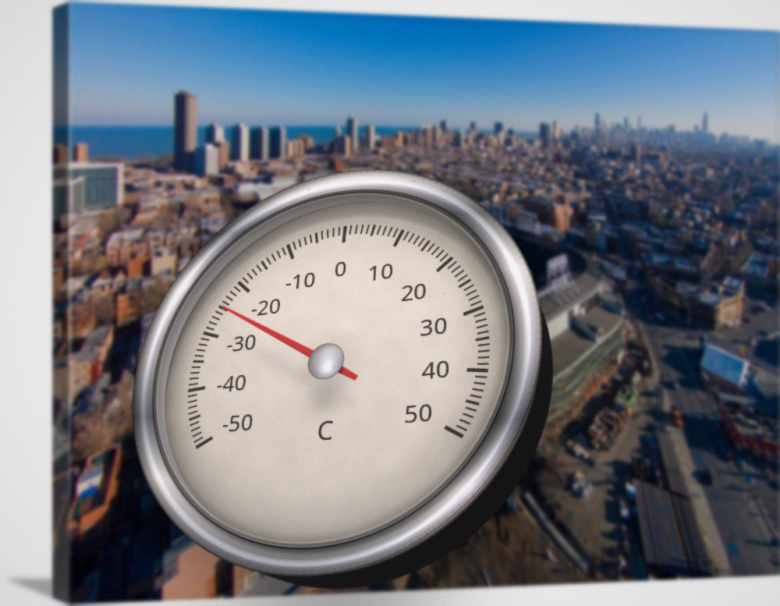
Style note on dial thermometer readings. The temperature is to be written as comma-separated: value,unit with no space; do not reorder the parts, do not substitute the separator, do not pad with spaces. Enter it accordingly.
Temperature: -25,°C
